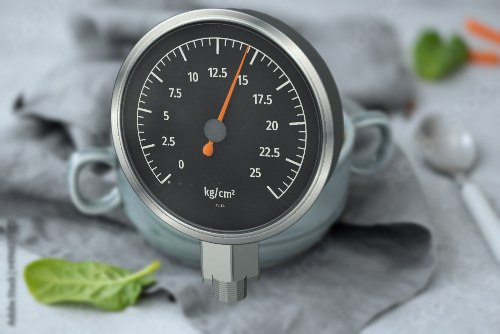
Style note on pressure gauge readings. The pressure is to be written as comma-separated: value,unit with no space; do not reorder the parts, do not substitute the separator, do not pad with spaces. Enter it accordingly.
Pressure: 14.5,kg/cm²
